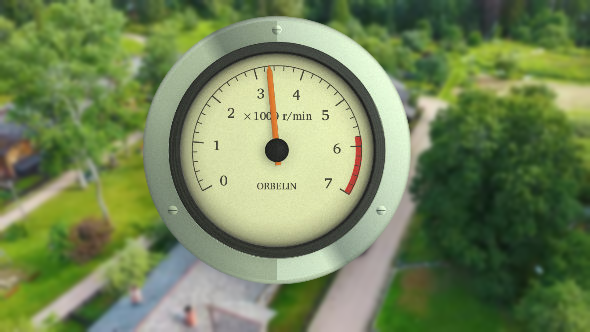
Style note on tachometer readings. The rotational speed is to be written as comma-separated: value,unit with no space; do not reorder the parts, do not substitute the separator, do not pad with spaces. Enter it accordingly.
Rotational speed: 3300,rpm
